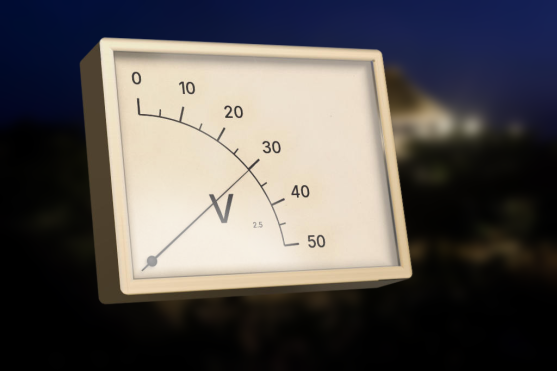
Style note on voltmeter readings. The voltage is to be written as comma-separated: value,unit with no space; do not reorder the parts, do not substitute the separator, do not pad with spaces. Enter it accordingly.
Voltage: 30,V
